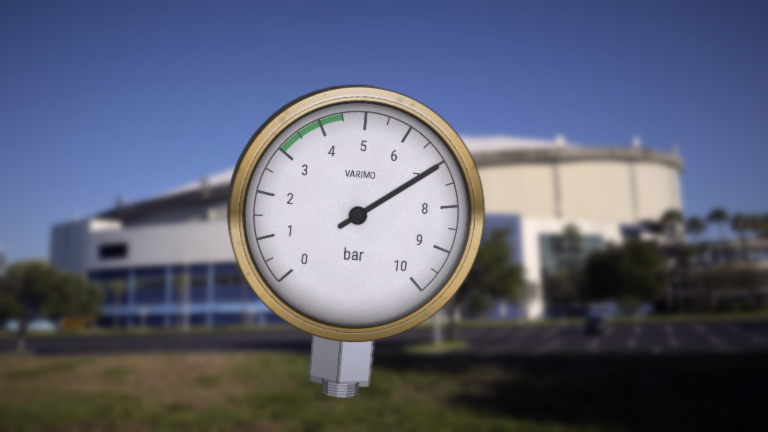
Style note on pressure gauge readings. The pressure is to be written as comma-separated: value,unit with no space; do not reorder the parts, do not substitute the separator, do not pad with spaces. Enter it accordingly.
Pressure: 7,bar
